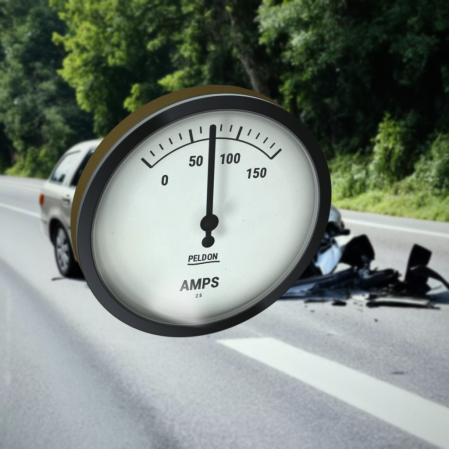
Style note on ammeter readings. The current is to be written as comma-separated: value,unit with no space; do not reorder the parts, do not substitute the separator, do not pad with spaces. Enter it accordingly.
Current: 70,A
